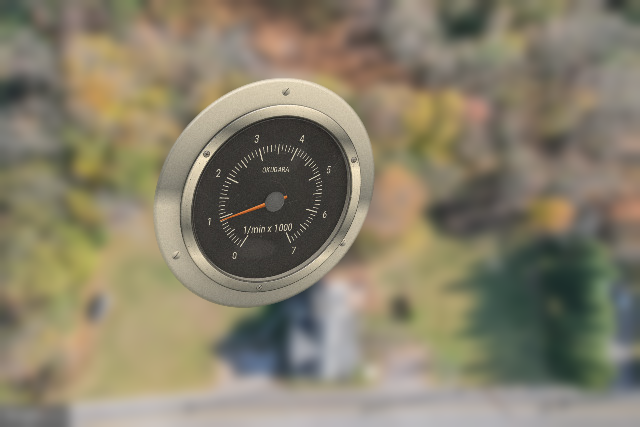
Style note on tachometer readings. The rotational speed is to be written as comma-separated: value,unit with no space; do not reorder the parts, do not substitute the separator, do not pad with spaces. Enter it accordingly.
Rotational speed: 1000,rpm
